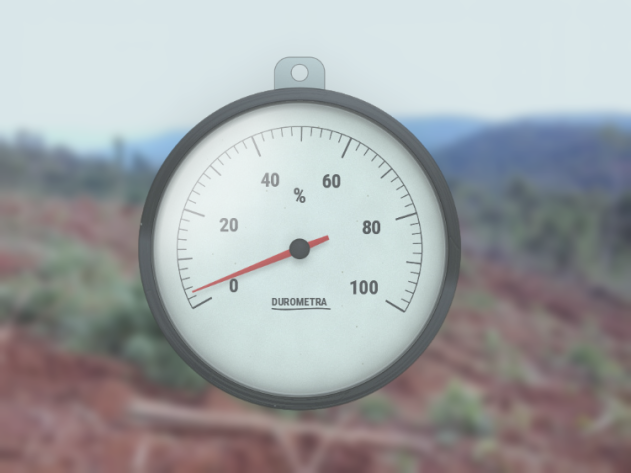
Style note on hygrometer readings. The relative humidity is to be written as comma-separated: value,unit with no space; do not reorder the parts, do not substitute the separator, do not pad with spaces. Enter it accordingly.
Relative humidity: 3,%
